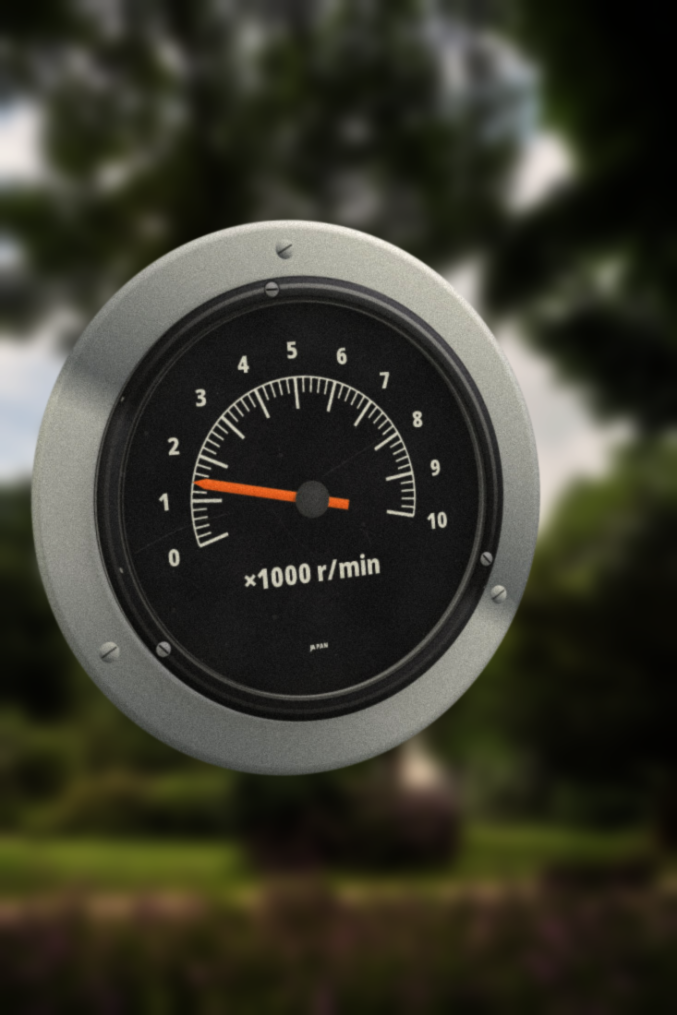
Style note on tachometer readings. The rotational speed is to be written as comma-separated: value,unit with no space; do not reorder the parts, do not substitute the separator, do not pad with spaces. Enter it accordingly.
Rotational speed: 1400,rpm
